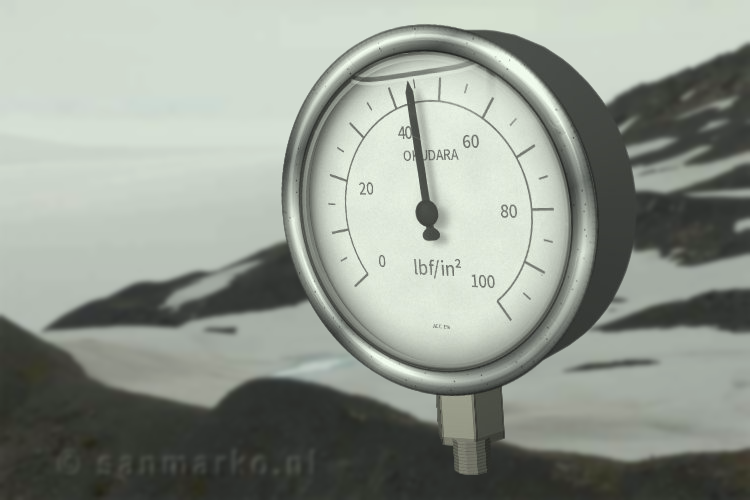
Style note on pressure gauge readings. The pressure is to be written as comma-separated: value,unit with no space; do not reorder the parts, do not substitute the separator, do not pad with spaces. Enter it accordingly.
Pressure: 45,psi
